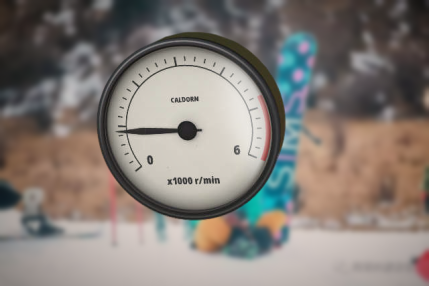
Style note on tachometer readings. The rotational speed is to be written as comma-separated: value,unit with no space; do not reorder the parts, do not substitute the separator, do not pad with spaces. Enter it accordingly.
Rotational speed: 900,rpm
